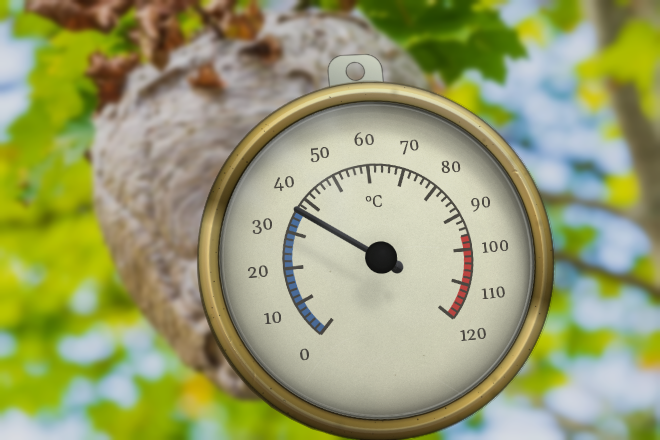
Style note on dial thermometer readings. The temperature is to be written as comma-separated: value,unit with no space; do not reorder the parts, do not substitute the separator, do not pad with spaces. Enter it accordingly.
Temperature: 36,°C
